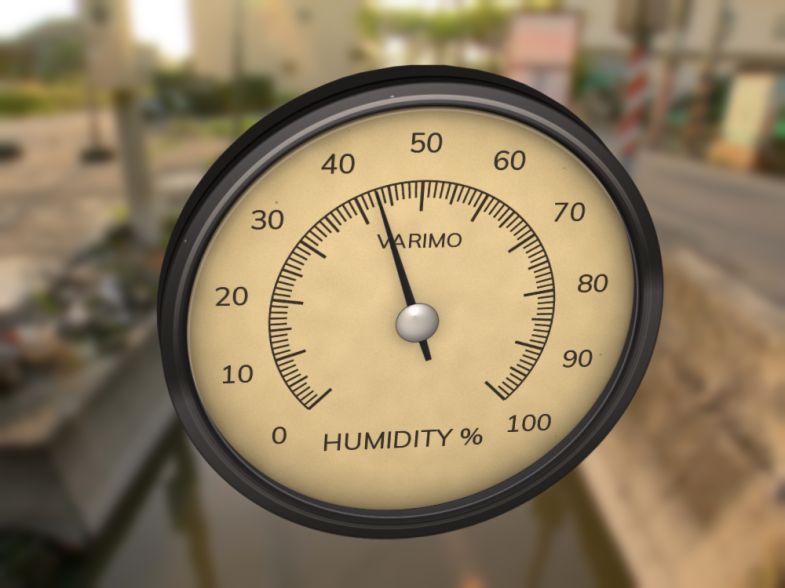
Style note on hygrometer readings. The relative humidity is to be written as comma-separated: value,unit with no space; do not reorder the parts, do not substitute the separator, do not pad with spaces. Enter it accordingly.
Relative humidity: 43,%
